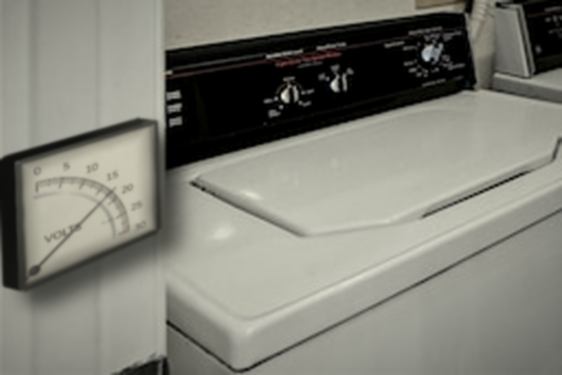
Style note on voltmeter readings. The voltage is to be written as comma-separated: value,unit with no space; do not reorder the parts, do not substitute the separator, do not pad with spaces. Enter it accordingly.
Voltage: 17.5,V
